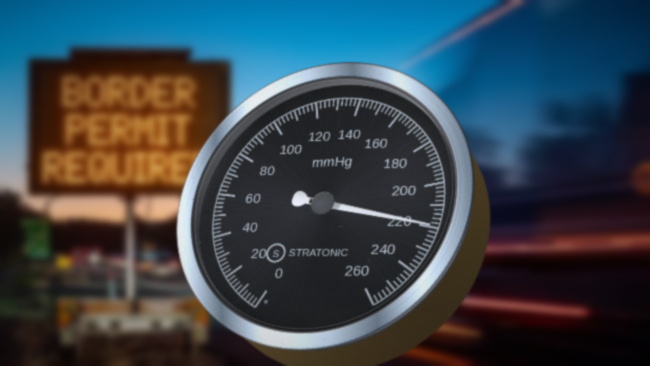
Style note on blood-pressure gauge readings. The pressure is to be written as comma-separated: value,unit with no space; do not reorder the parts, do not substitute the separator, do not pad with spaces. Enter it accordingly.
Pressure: 220,mmHg
